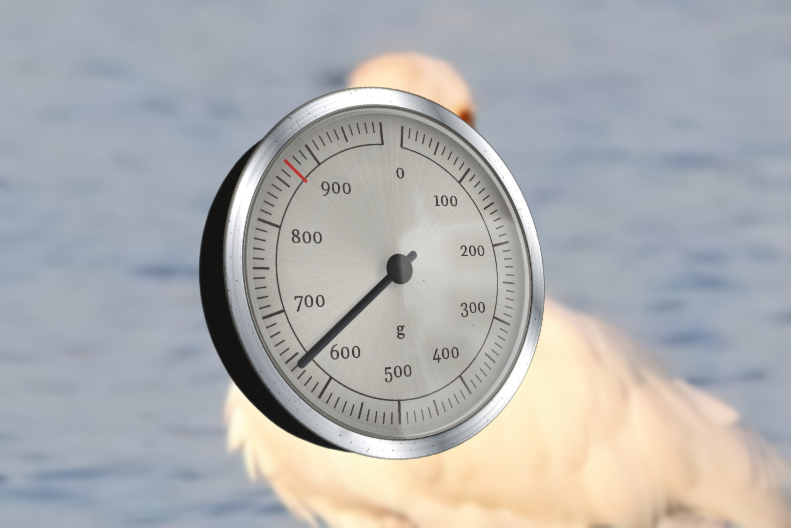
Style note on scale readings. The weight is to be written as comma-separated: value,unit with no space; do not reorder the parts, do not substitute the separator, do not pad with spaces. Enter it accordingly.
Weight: 640,g
